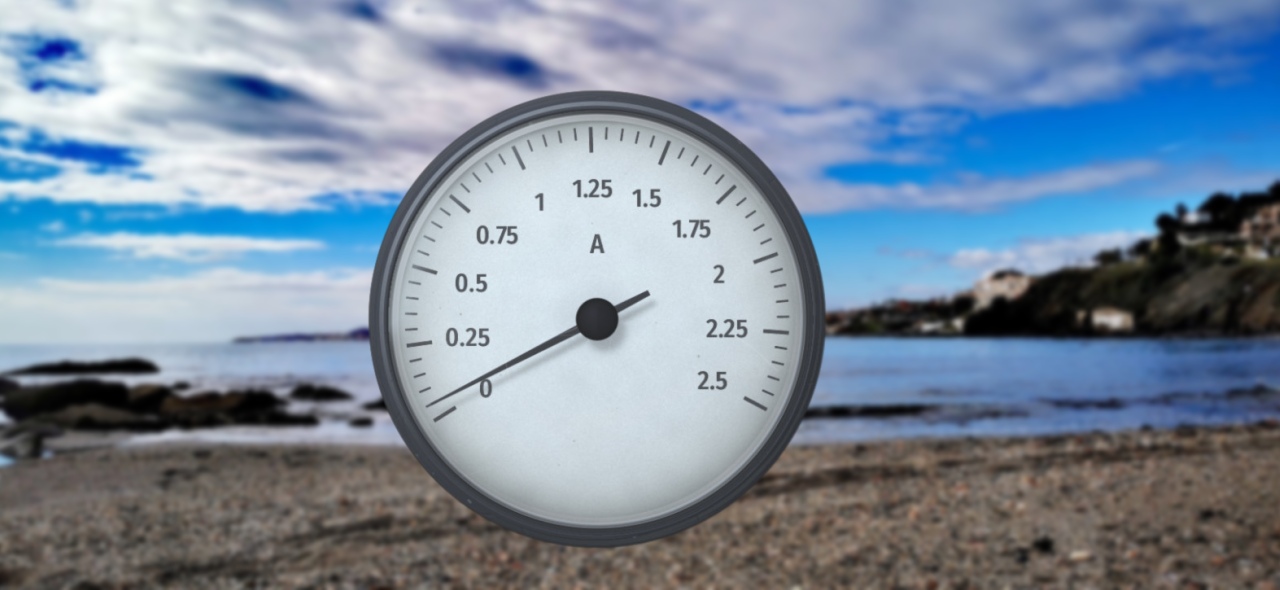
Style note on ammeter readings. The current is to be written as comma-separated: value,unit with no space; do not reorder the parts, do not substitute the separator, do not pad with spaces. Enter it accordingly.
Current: 0.05,A
